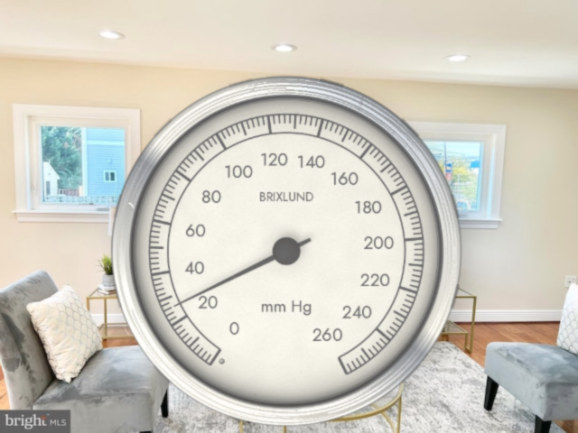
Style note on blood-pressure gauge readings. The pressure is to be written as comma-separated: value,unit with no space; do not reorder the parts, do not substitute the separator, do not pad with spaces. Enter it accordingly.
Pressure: 26,mmHg
